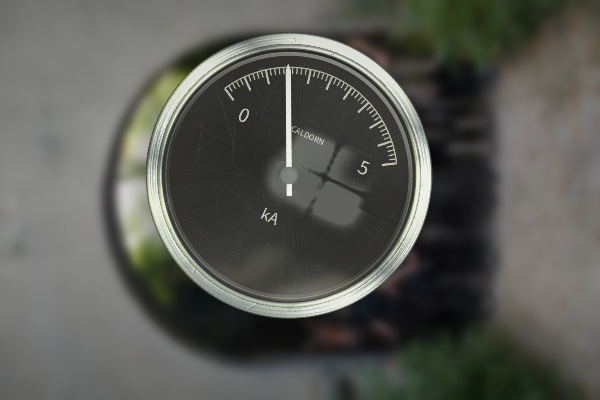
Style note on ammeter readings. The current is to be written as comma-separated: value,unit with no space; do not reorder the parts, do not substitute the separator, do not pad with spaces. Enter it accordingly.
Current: 1.5,kA
